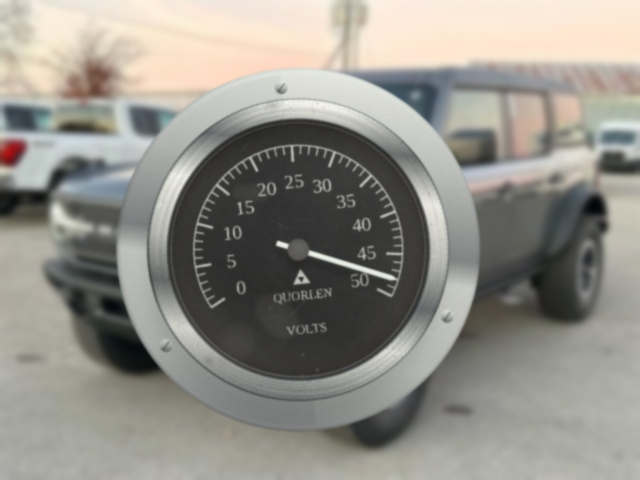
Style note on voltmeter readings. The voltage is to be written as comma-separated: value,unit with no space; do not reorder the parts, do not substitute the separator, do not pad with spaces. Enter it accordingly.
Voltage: 48,V
